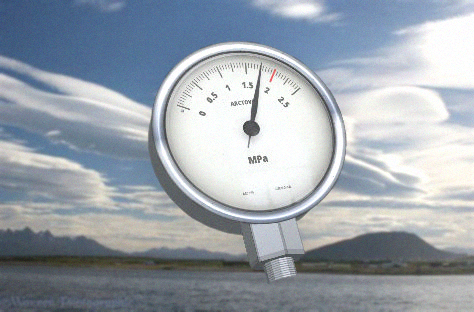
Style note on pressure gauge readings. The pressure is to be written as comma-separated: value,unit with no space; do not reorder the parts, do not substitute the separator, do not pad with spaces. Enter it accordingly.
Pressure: 1.75,MPa
